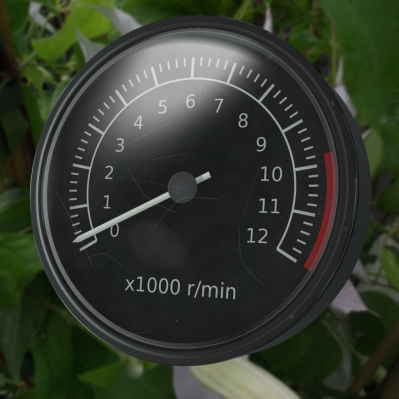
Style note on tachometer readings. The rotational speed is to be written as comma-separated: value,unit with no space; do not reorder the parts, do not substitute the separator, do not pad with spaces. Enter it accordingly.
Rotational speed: 200,rpm
